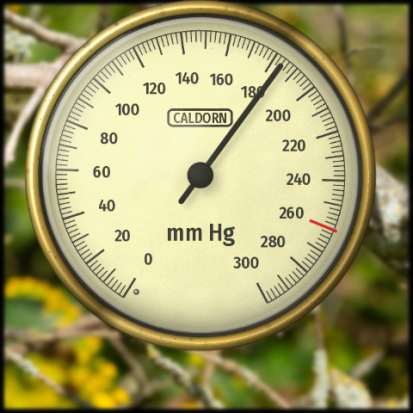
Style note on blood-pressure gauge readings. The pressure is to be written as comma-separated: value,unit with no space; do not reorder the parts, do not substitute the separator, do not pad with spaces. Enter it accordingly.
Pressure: 184,mmHg
